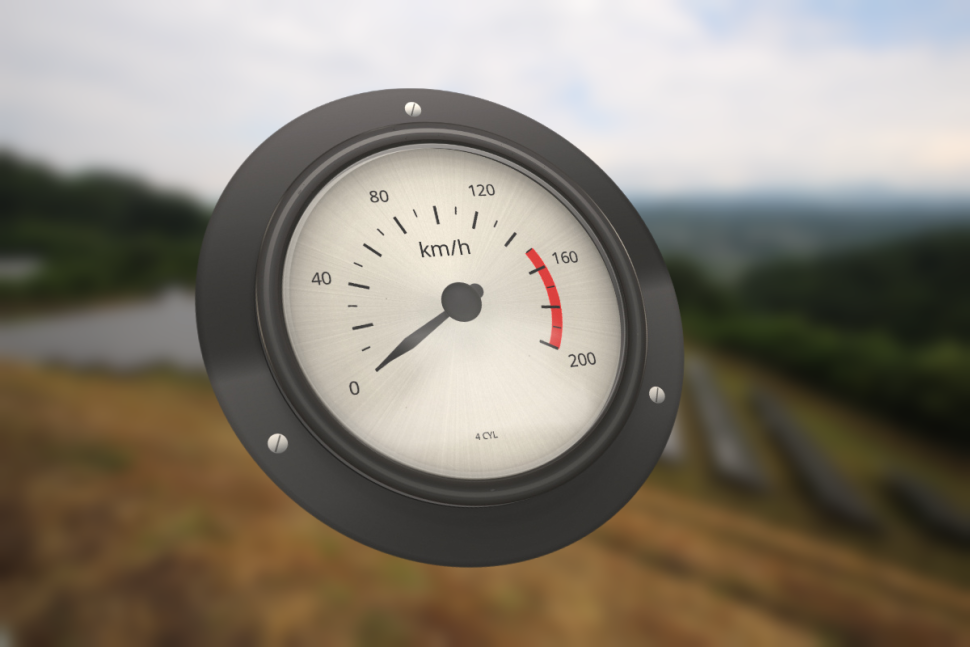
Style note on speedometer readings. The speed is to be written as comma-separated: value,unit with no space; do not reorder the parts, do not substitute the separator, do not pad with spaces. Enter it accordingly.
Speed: 0,km/h
